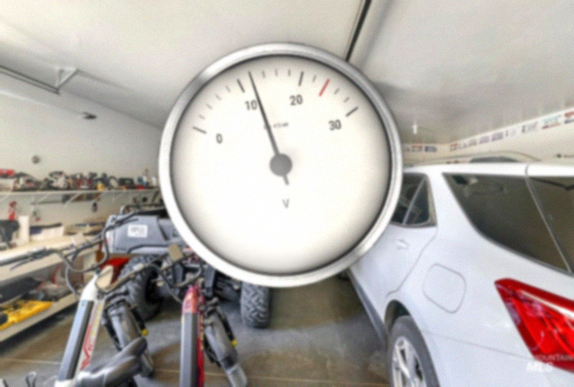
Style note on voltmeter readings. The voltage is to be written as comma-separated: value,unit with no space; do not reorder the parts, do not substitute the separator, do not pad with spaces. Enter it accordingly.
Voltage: 12,V
